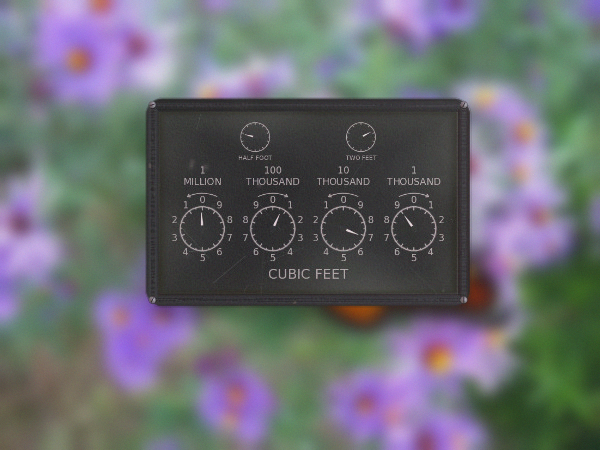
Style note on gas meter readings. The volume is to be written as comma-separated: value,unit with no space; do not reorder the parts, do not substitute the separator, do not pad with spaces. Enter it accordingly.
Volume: 6900,ft³
